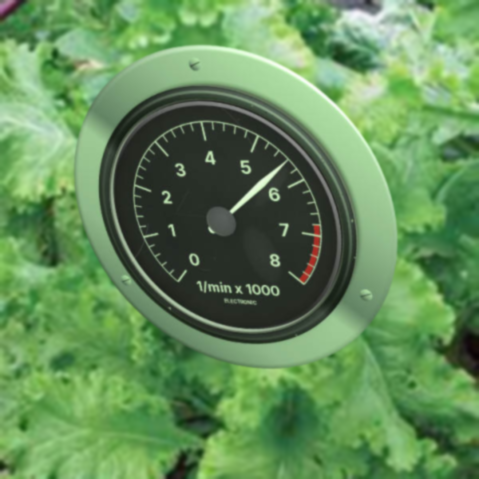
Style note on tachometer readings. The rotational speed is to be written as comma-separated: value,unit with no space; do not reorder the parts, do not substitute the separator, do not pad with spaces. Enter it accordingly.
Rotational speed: 5600,rpm
